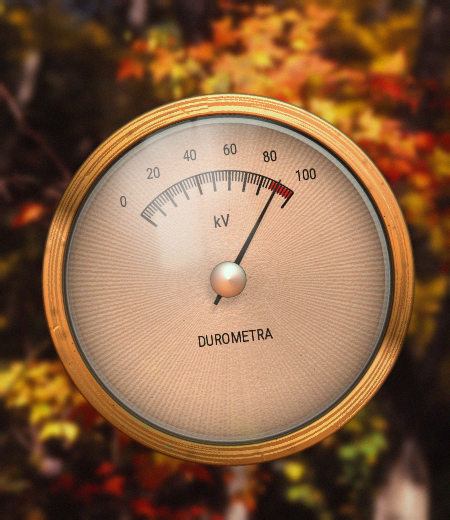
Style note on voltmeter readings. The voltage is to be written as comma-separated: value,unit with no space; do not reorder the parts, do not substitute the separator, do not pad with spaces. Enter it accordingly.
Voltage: 90,kV
